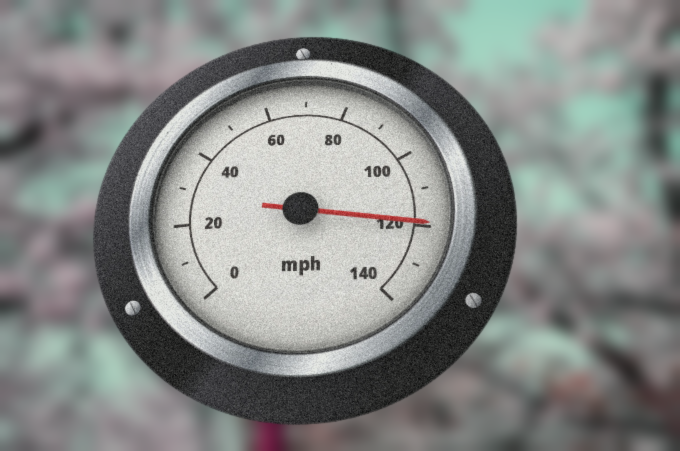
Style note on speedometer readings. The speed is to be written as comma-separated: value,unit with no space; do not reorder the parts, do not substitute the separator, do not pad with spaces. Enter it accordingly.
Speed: 120,mph
